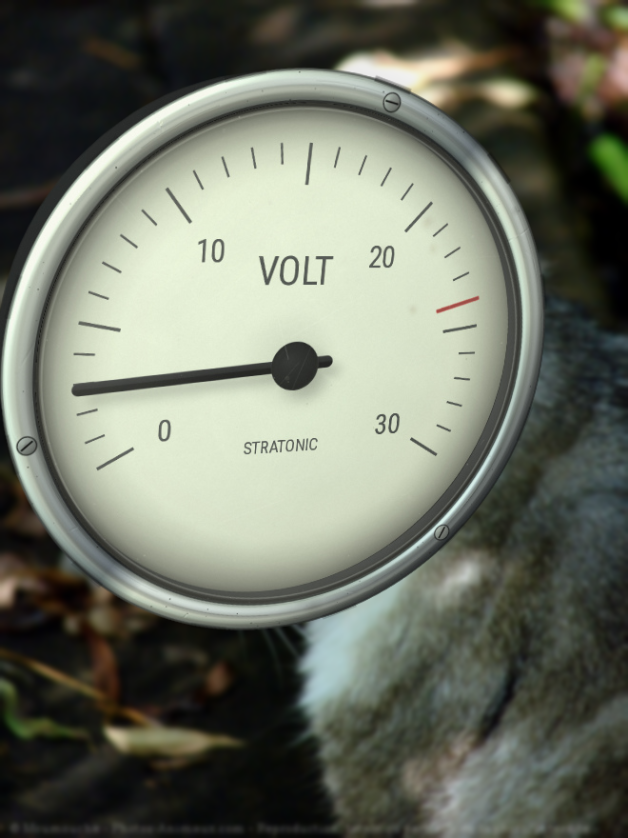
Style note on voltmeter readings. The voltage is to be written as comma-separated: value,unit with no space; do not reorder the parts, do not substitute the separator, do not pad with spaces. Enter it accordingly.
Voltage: 3,V
